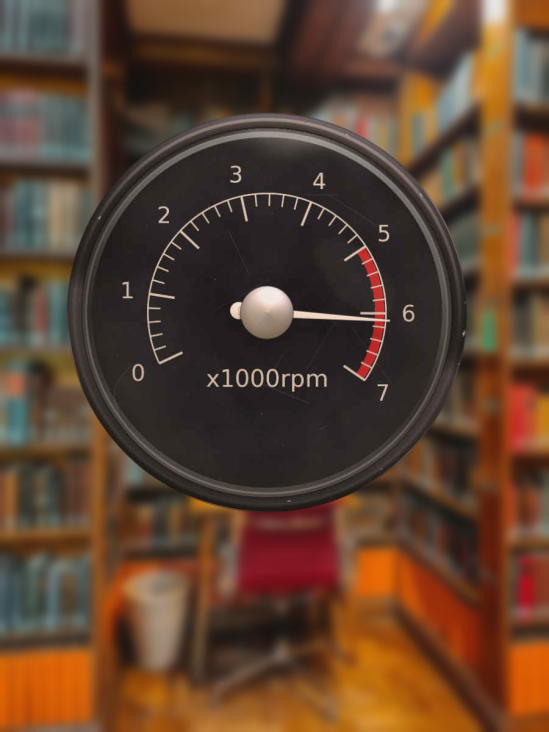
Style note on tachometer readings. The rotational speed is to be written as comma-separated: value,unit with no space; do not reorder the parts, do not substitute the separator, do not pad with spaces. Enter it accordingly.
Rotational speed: 6100,rpm
